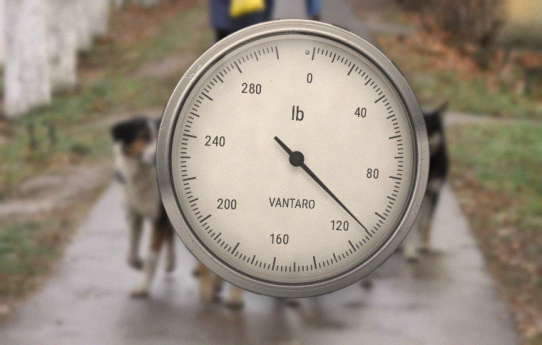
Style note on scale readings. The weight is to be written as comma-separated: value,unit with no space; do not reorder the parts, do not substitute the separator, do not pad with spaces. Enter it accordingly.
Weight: 110,lb
